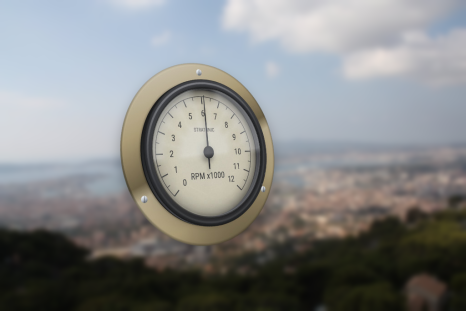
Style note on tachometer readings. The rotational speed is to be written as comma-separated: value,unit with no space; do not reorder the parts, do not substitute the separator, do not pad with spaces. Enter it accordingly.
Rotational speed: 6000,rpm
